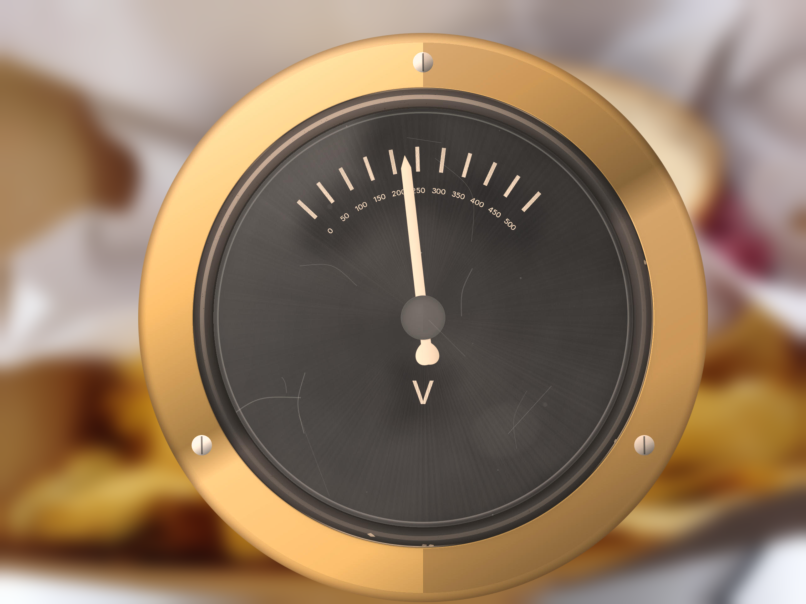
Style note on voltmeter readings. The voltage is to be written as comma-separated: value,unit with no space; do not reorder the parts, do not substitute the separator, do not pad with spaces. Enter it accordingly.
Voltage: 225,V
